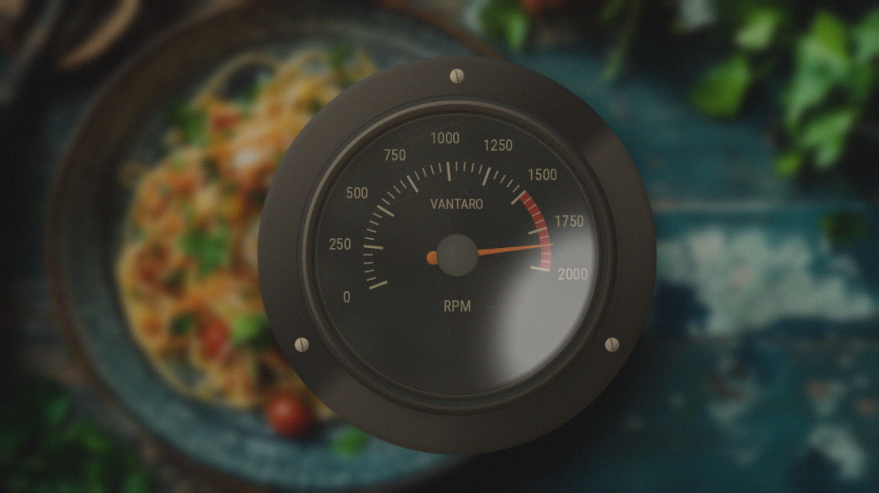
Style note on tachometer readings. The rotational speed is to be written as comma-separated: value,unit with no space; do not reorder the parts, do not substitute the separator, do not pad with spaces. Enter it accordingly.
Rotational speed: 1850,rpm
